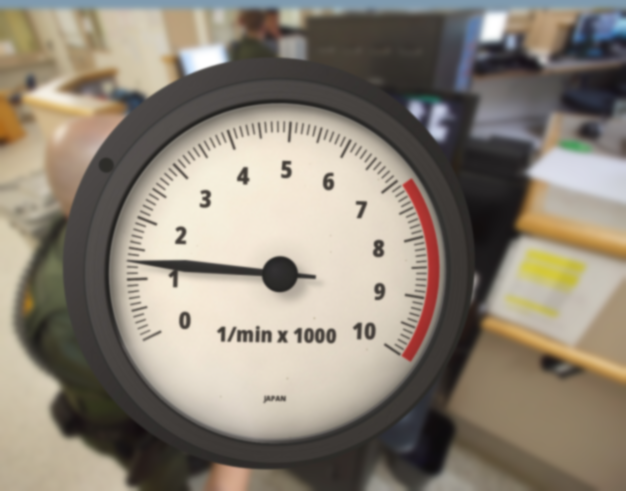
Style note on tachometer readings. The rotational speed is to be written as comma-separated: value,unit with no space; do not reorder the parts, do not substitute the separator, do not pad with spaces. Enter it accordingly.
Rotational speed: 1300,rpm
